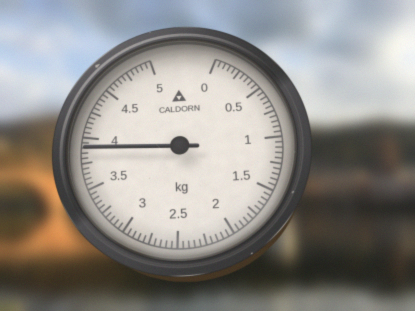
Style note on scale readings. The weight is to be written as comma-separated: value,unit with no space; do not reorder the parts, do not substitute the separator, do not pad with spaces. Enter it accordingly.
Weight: 3.9,kg
